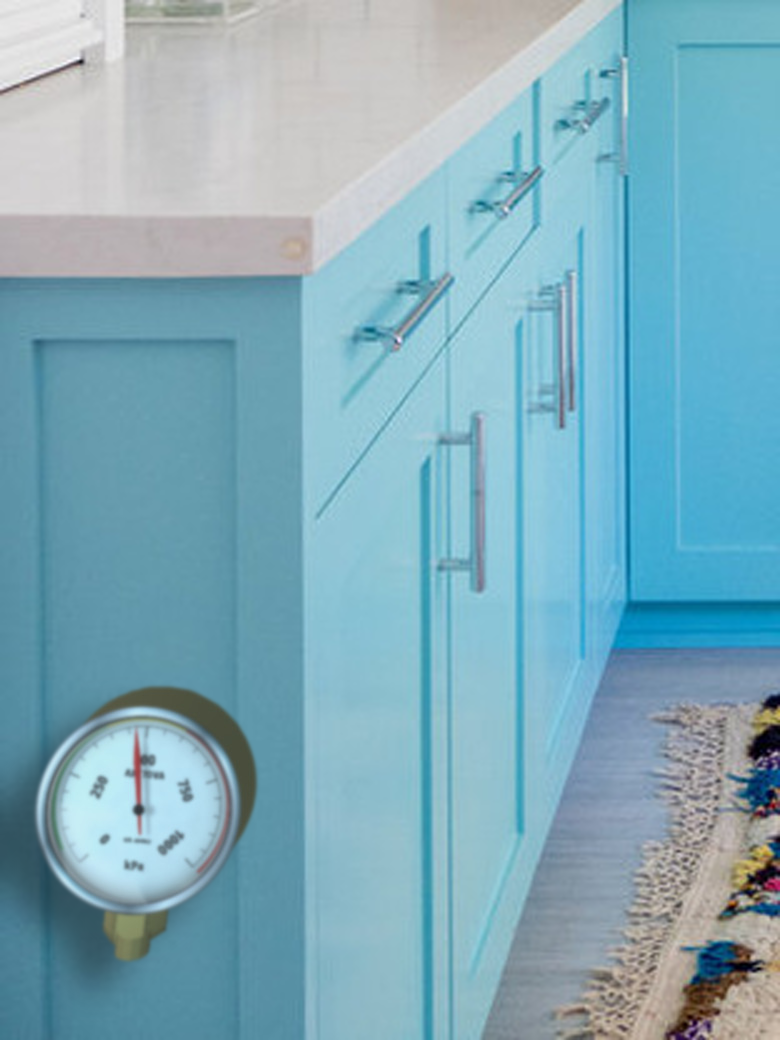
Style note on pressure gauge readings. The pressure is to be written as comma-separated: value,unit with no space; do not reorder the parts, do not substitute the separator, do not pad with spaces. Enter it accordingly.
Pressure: 475,kPa
